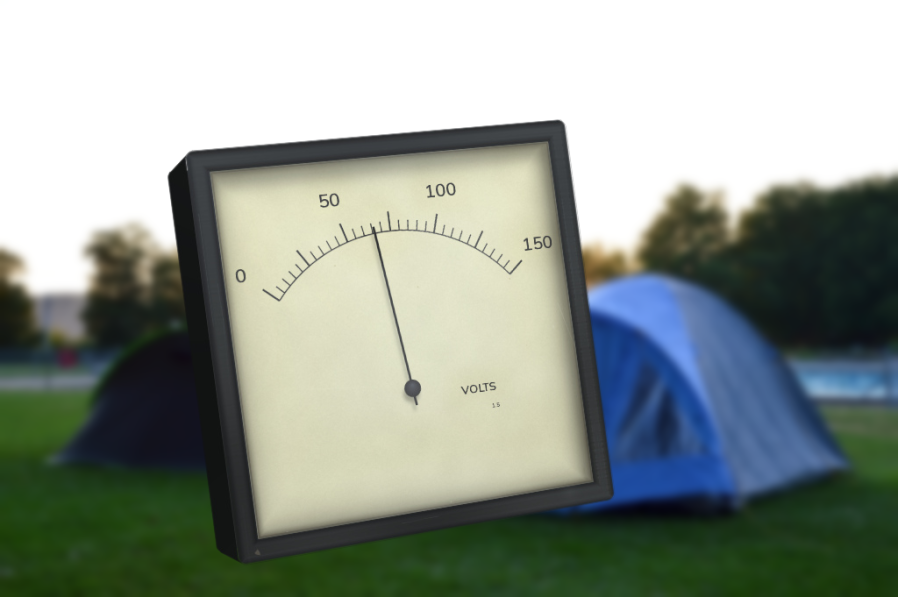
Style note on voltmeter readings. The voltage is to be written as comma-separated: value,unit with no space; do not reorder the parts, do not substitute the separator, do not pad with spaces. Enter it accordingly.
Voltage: 65,V
